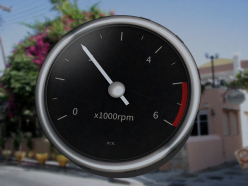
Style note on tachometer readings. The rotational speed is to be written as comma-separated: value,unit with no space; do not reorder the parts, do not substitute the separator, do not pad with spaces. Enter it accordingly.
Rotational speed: 2000,rpm
